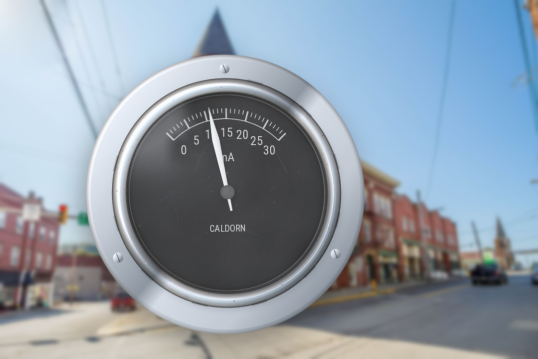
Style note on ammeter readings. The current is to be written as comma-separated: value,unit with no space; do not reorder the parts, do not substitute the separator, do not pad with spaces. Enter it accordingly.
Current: 11,mA
